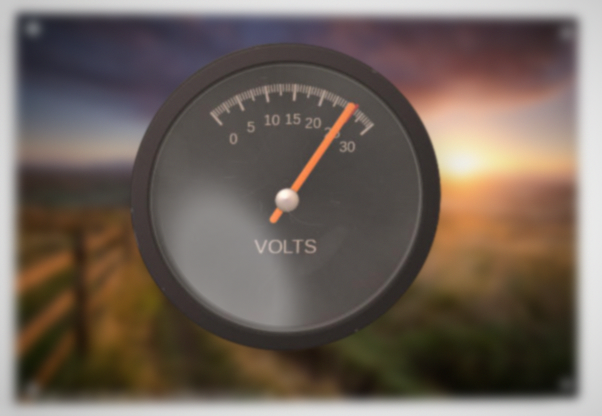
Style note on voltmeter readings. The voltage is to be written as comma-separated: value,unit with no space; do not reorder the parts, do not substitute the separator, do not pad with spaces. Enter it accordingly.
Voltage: 25,V
